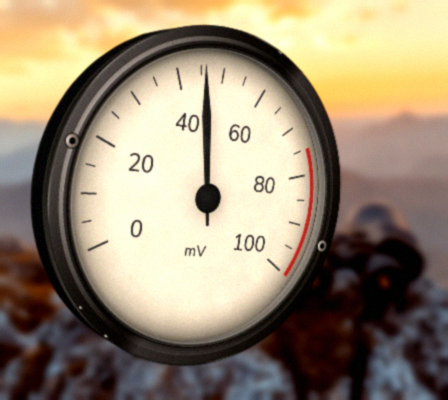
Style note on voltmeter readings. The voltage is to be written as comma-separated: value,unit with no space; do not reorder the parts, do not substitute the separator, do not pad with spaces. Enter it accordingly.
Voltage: 45,mV
